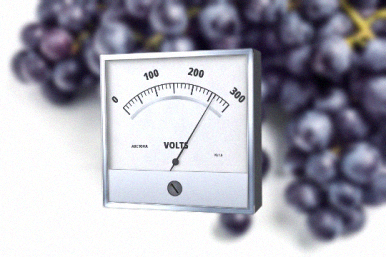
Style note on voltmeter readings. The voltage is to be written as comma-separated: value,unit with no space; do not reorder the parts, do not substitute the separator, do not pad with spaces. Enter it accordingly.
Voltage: 260,V
